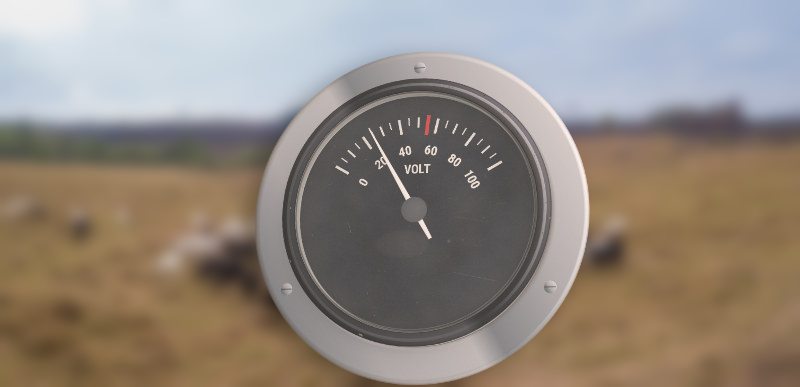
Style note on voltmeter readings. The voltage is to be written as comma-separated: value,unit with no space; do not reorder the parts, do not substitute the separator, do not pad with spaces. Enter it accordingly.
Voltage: 25,V
